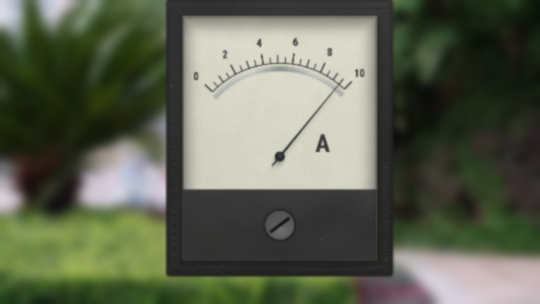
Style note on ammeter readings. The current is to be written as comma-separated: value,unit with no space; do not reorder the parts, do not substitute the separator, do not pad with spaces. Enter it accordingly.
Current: 9.5,A
